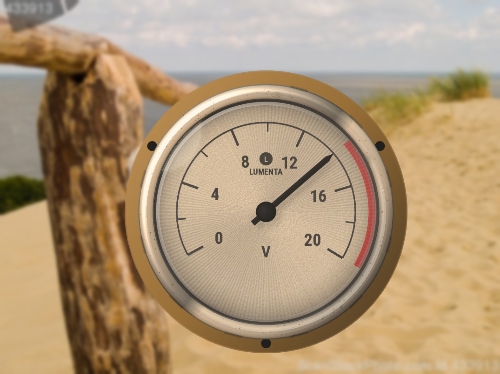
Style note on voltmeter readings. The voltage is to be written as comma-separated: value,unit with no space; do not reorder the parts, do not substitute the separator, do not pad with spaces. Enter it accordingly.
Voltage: 14,V
